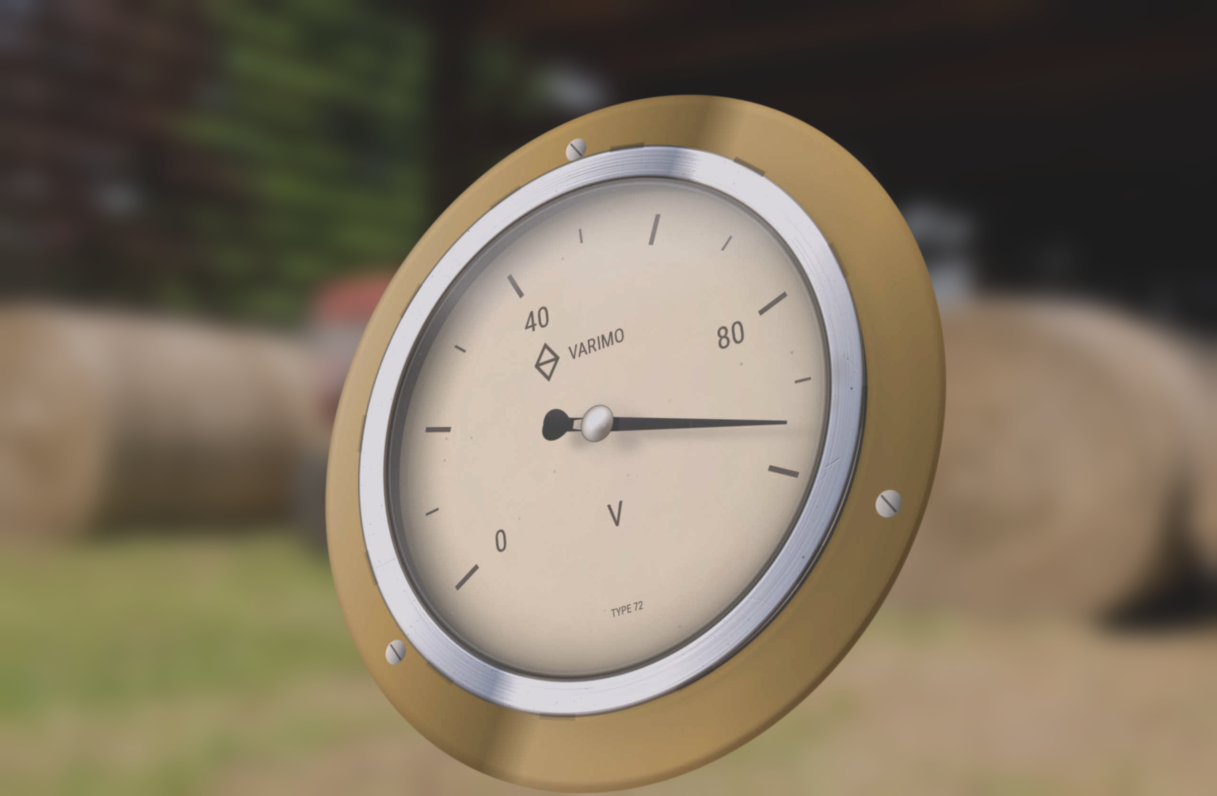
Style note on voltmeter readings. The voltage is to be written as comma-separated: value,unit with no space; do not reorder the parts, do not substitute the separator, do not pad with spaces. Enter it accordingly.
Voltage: 95,V
